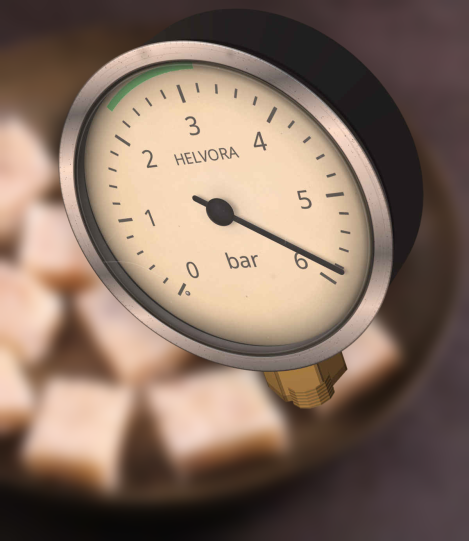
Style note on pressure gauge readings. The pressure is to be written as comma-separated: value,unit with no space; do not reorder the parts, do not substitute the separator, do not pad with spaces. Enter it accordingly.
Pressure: 5.8,bar
